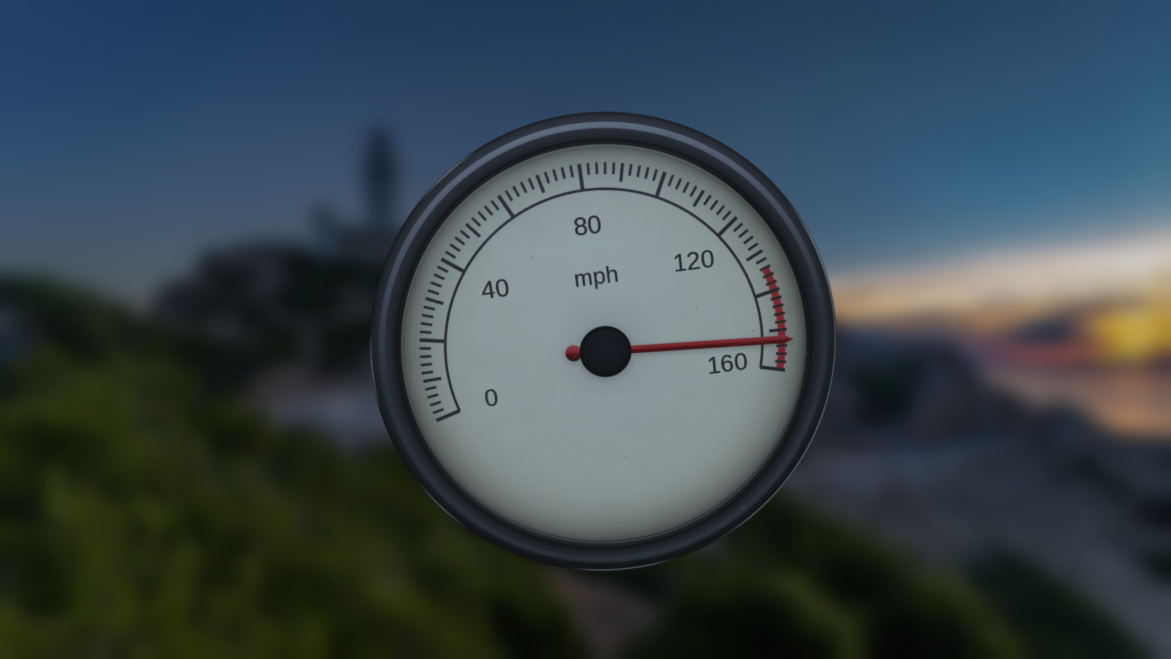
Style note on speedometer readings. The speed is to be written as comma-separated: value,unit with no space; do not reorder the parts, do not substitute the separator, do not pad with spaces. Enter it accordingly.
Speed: 152,mph
